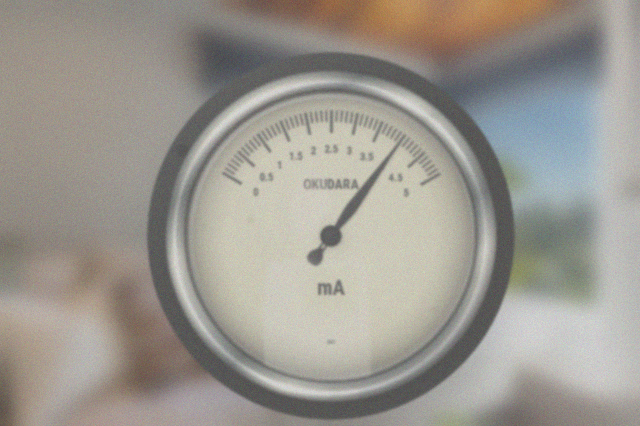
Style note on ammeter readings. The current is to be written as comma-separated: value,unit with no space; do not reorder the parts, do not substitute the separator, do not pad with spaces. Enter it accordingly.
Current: 4,mA
